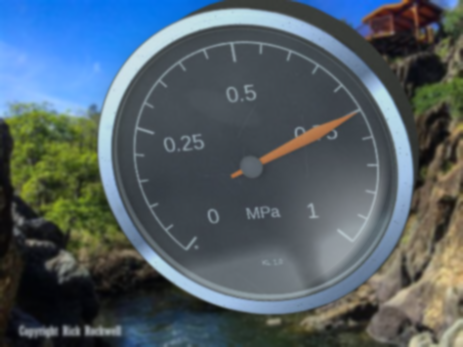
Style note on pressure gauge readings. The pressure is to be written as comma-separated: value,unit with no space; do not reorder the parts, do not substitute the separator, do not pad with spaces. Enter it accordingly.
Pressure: 0.75,MPa
